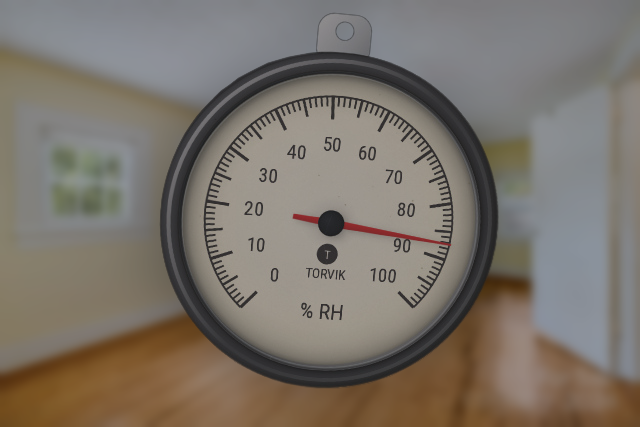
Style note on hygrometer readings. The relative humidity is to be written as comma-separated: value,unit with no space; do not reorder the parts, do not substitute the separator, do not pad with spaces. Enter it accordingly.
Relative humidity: 87,%
